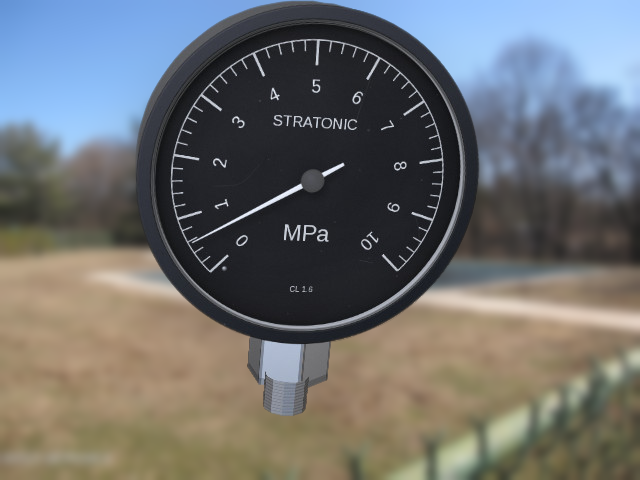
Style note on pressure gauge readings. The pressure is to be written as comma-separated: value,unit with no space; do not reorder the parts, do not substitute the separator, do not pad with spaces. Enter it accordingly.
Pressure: 0.6,MPa
